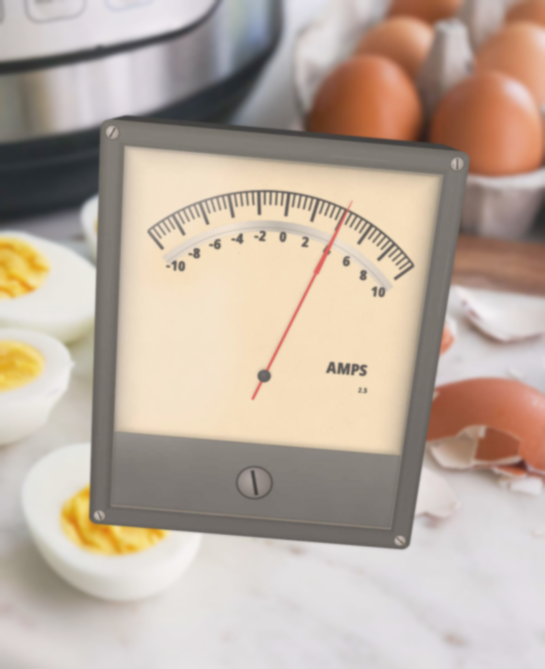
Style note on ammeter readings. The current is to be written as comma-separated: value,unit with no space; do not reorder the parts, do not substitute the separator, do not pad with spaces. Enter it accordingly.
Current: 4,A
